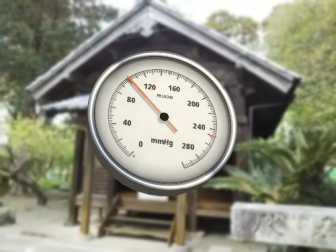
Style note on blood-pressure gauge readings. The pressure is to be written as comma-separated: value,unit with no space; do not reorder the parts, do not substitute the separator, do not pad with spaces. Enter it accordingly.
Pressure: 100,mmHg
